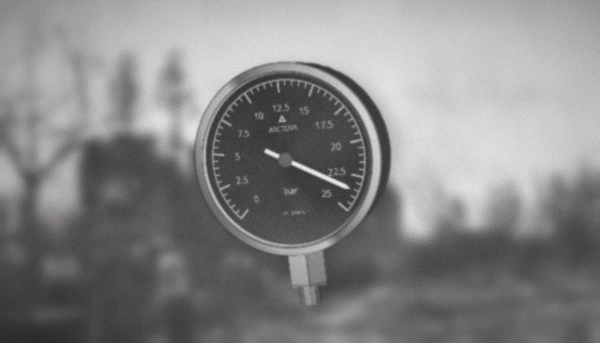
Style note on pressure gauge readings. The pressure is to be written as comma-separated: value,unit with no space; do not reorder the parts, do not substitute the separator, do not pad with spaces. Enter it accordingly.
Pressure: 23.5,bar
